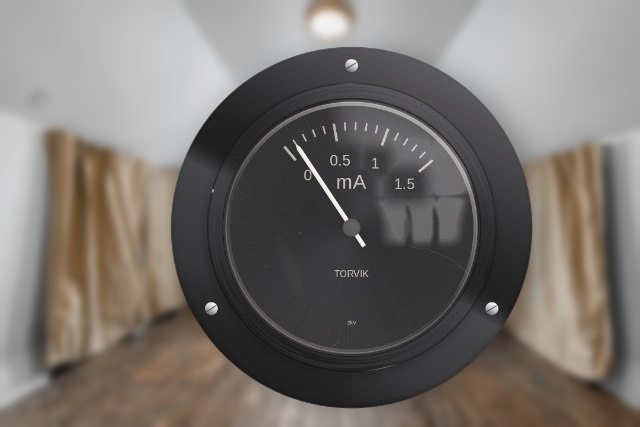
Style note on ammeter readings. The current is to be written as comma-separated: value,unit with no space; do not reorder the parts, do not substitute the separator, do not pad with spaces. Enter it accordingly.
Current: 0.1,mA
